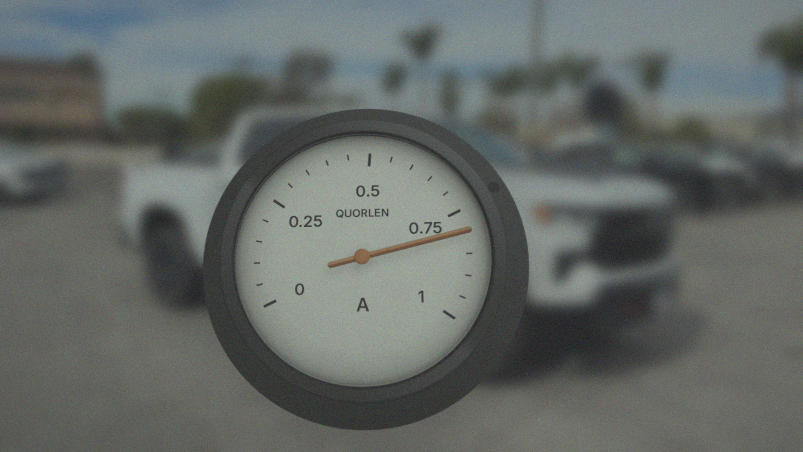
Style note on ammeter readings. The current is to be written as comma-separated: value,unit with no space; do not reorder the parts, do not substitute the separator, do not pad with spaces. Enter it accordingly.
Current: 0.8,A
